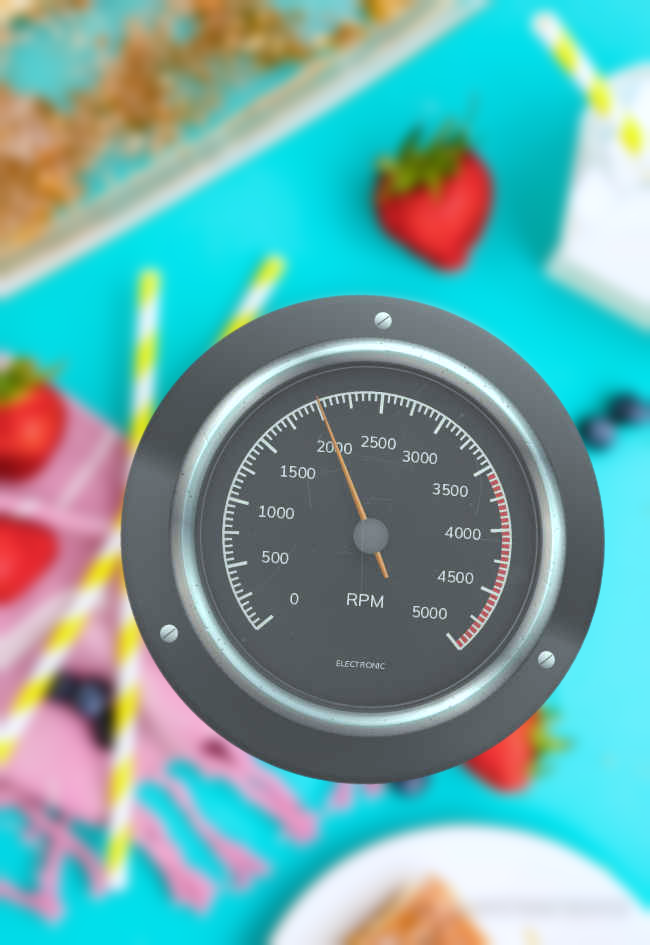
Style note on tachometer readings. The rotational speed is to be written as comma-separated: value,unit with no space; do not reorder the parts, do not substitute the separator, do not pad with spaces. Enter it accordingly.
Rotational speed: 2000,rpm
